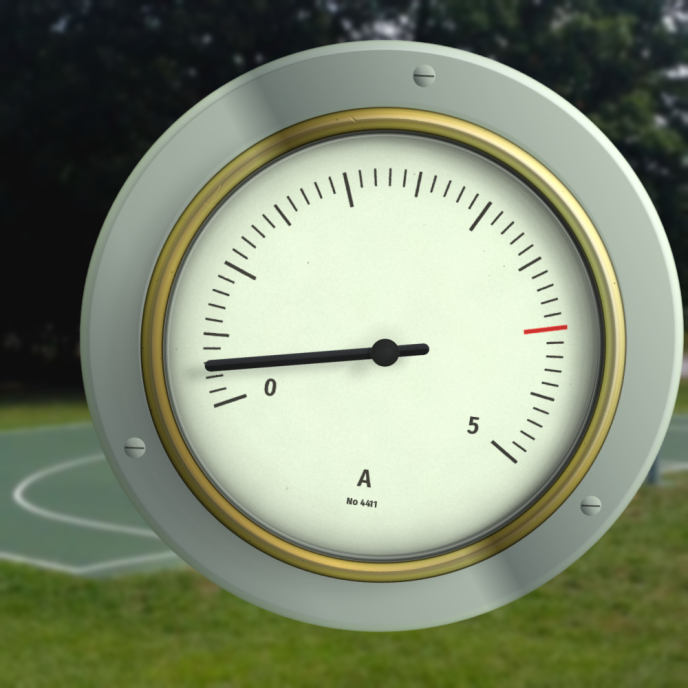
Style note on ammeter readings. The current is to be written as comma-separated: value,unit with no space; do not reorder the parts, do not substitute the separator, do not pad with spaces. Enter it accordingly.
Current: 0.3,A
